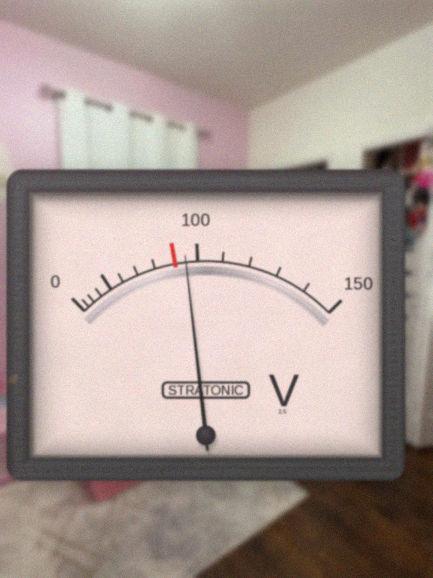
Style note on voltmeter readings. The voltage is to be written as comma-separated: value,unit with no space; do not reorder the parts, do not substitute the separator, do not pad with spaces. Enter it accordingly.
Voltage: 95,V
